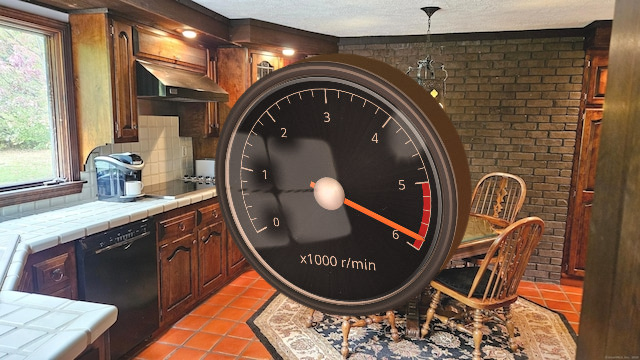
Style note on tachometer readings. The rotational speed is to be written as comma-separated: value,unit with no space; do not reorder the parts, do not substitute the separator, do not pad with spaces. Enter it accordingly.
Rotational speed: 5800,rpm
